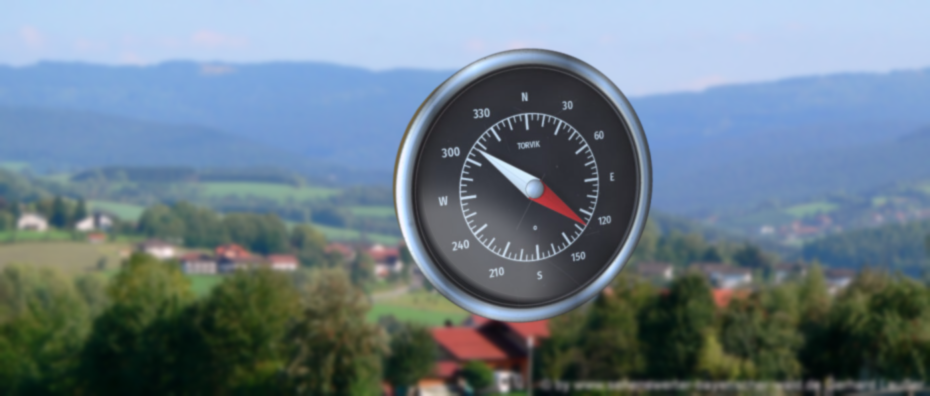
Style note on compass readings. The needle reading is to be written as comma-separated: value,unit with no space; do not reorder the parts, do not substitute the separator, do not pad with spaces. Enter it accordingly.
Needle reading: 130,°
